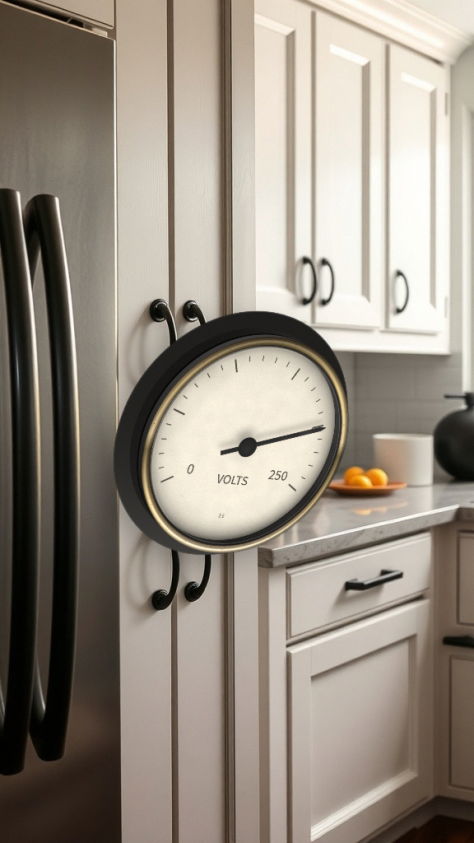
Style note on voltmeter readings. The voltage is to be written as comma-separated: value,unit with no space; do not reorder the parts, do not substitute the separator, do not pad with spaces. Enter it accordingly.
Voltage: 200,V
